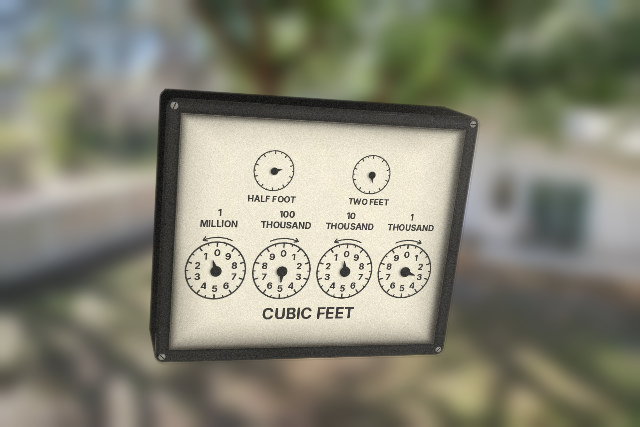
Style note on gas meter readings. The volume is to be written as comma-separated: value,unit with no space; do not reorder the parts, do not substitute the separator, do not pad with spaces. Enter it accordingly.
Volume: 50300,ft³
